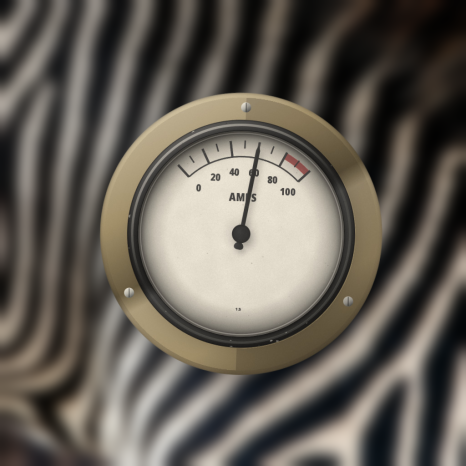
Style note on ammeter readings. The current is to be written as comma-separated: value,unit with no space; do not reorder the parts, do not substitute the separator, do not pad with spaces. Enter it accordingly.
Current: 60,A
